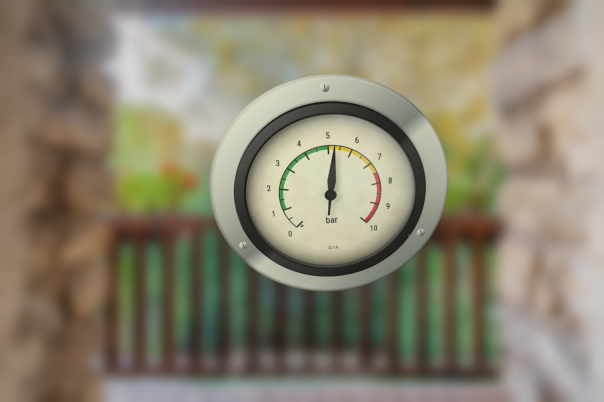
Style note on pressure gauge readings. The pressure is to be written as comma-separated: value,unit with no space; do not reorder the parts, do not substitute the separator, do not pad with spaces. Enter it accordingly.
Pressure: 5.25,bar
